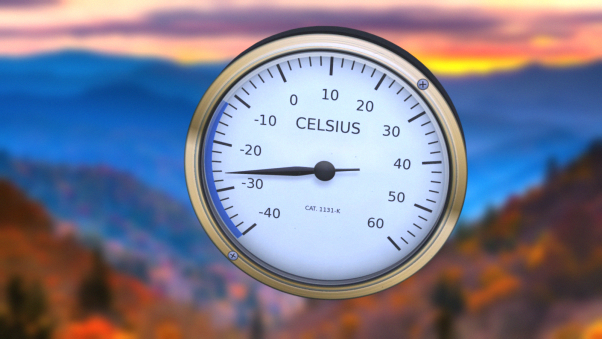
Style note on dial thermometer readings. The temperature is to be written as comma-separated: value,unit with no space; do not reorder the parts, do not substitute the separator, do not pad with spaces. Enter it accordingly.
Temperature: -26,°C
